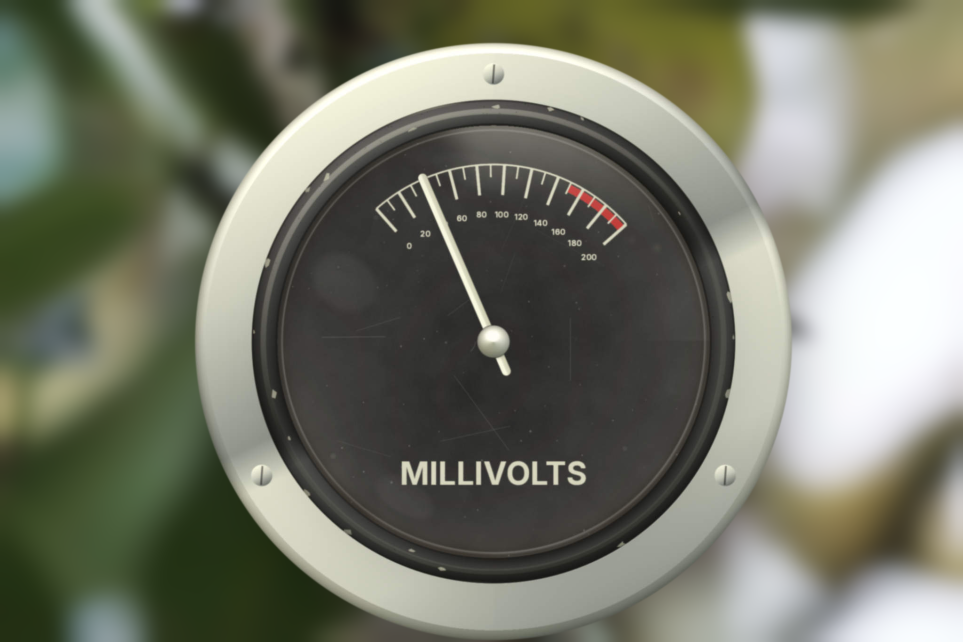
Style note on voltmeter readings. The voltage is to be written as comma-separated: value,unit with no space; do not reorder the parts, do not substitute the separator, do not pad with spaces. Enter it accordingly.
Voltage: 40,mV
